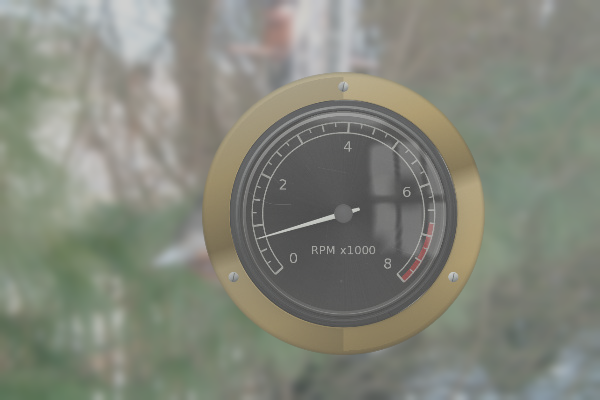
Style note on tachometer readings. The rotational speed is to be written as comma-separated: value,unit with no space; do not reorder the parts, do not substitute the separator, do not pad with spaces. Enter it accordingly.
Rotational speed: 750,rpm
